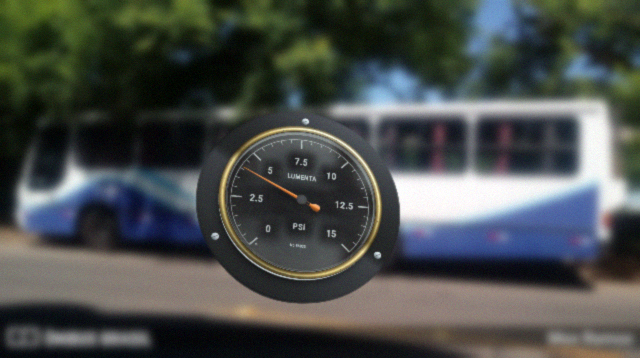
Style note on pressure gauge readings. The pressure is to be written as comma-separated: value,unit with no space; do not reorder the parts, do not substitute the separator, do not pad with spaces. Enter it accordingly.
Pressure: 4,psi
